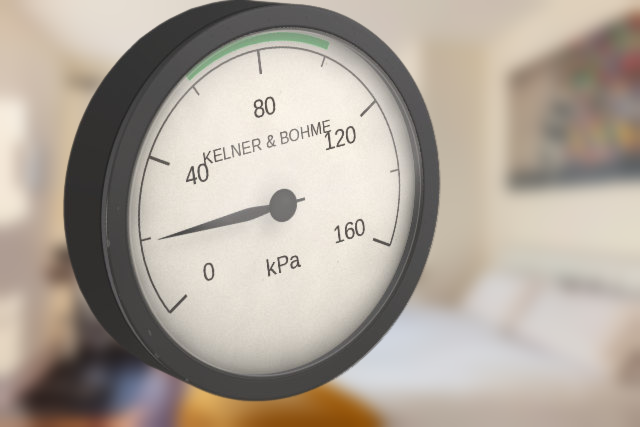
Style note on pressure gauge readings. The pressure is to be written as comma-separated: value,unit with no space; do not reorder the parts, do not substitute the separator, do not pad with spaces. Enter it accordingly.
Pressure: 20,kPa
